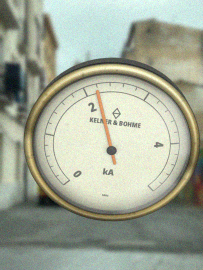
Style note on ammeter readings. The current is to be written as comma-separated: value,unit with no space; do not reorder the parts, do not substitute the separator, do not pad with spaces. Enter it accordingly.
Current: 2.2,kA
